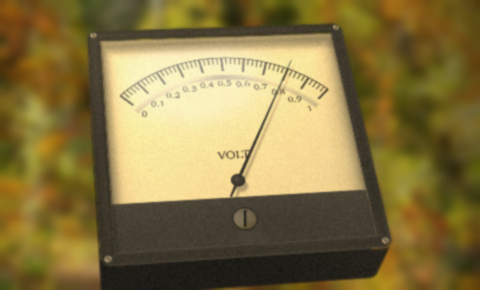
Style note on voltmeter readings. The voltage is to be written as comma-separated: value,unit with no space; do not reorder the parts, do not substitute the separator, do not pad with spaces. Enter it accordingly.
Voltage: 0.8,V
